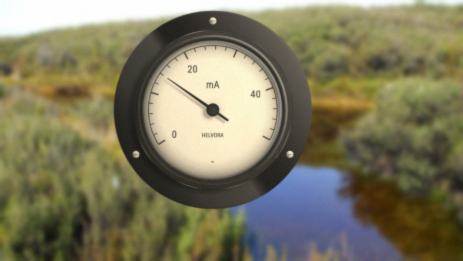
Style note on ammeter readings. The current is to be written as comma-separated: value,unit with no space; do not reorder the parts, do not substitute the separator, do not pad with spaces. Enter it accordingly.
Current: 14,mA
